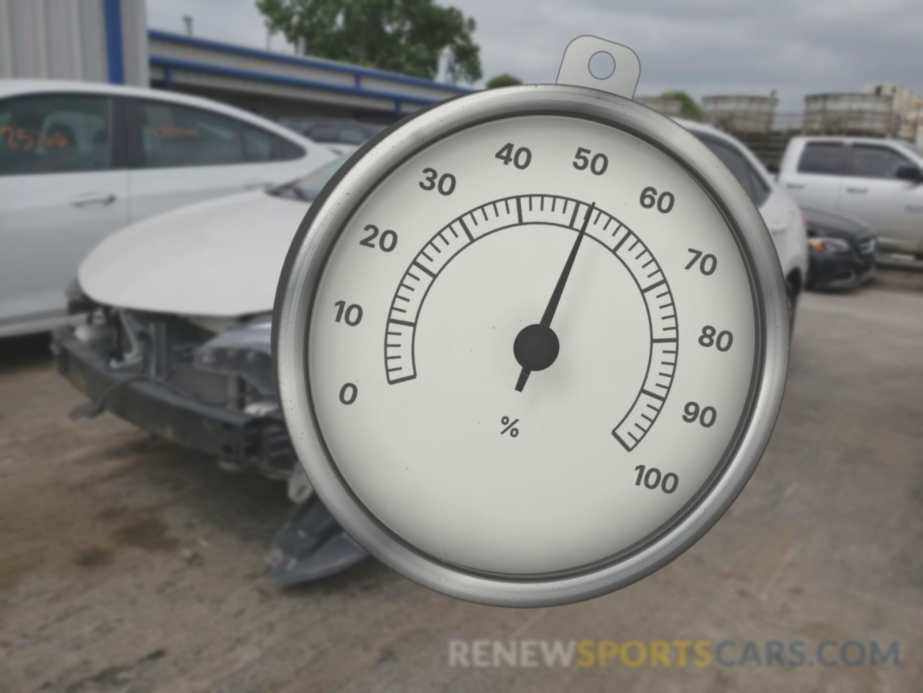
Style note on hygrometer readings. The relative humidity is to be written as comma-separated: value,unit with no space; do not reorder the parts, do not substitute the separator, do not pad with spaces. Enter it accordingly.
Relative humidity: 52,%
